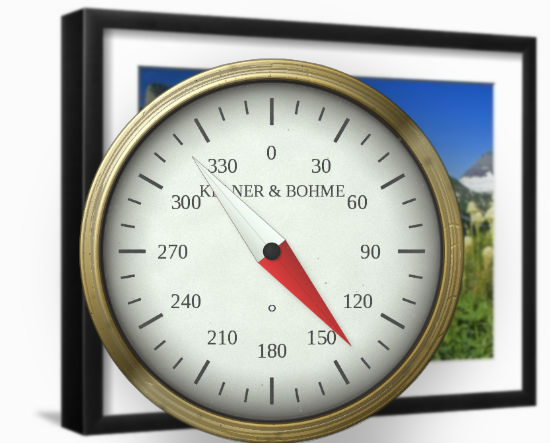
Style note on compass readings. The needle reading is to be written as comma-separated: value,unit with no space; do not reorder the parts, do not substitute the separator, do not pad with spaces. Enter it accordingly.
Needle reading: 140,°
